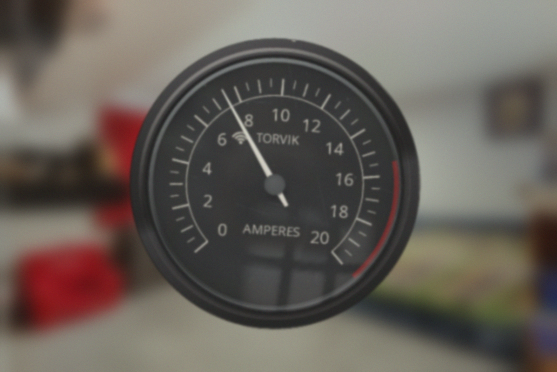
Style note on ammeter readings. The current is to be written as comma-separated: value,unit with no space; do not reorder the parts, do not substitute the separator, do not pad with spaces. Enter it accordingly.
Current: 7.5,A
